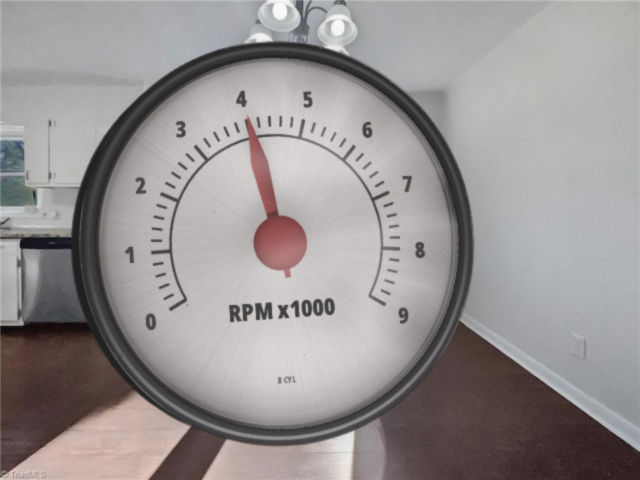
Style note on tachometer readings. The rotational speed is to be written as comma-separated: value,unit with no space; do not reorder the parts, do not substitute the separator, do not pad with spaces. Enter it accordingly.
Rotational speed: 4000,rpm
